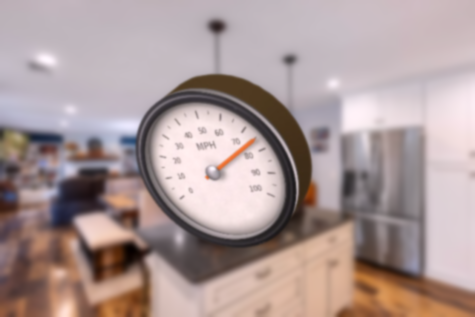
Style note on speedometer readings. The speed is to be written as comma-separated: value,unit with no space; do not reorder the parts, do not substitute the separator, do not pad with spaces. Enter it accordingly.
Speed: 75,mph
